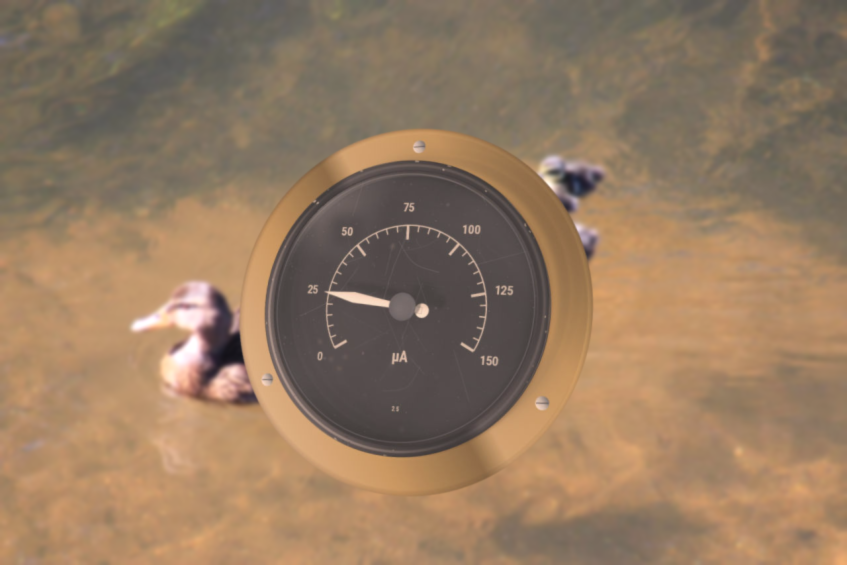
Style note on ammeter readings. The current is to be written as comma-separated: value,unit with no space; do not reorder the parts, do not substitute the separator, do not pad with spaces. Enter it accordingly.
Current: 25,µA
